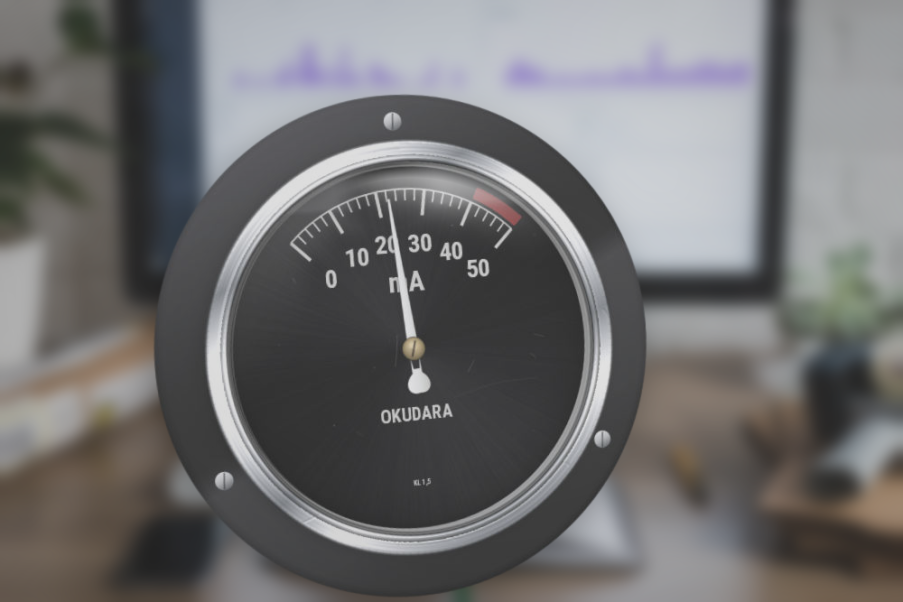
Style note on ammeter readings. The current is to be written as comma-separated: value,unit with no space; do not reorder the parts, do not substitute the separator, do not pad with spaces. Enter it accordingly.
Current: 22,mA
